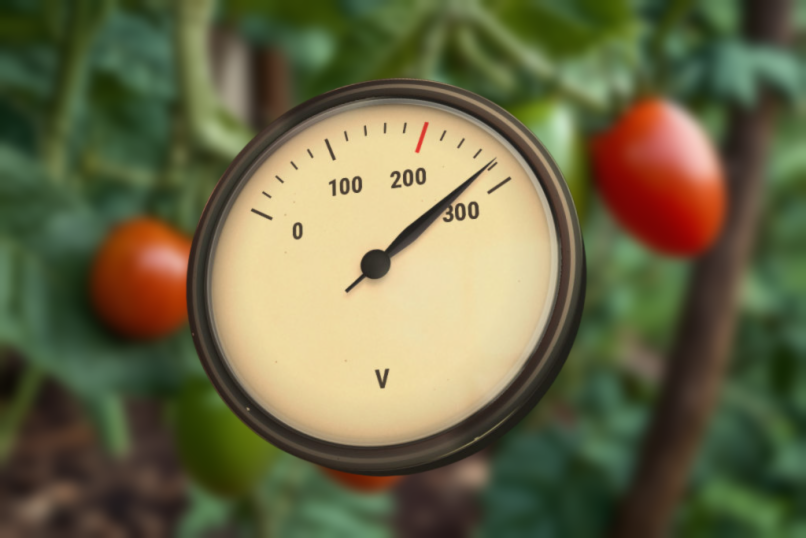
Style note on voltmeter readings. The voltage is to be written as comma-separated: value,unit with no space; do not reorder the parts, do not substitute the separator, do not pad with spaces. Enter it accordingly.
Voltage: 280,V
